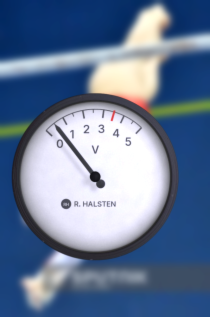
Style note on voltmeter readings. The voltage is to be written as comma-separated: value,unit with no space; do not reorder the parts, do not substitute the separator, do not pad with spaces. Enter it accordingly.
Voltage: 0.5,V
